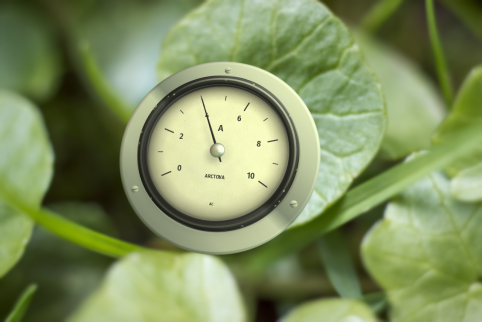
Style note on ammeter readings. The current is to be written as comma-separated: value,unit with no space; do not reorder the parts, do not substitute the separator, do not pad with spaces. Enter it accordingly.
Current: 4,A
